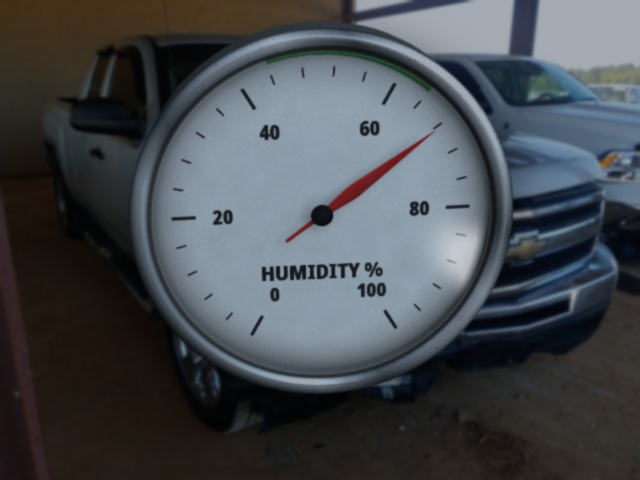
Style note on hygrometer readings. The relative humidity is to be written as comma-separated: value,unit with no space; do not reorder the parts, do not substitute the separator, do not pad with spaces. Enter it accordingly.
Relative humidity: 68,%
